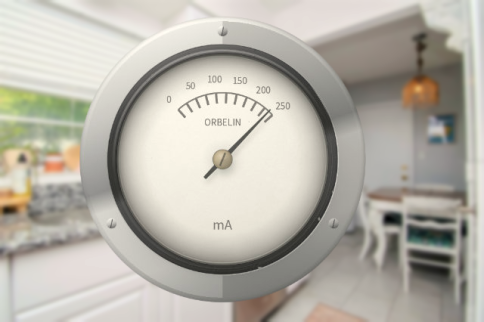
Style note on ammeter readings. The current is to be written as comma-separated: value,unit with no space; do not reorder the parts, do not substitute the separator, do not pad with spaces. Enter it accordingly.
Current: 237.5,mA
